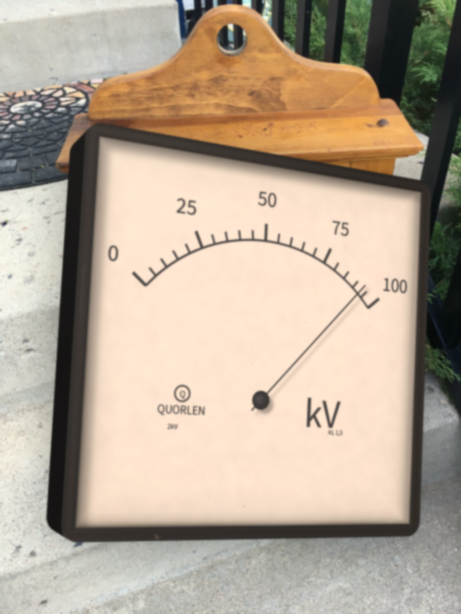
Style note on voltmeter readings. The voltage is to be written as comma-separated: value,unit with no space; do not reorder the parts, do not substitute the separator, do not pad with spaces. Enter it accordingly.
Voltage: 92.5,kV
